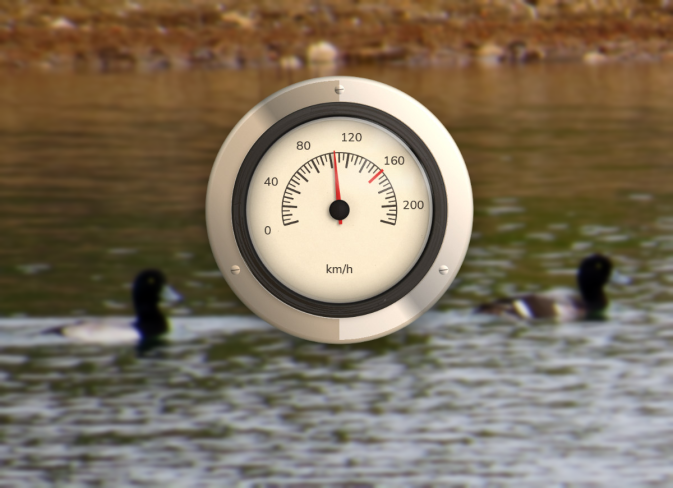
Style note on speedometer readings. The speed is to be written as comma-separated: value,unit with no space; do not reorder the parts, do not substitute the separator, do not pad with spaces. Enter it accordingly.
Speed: 105,km/h
